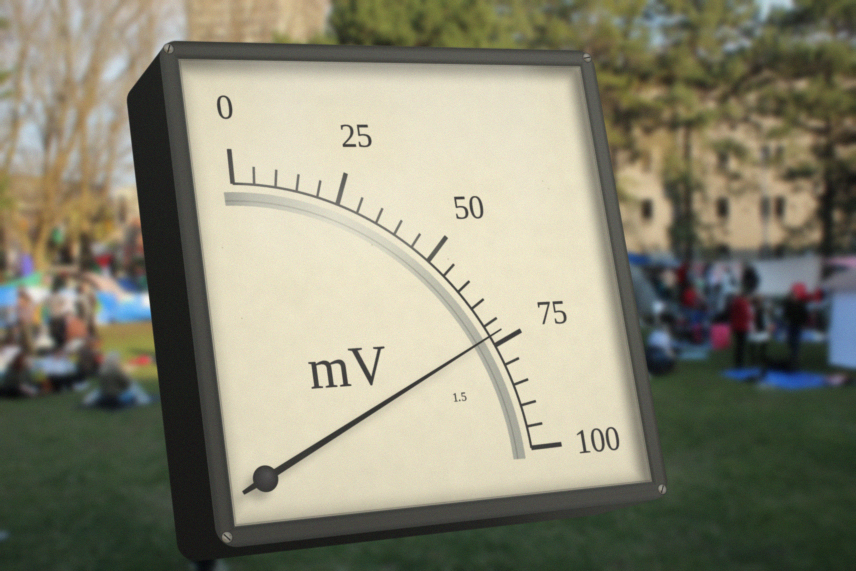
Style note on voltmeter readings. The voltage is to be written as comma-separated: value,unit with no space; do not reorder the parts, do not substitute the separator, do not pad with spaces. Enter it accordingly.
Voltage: 72.5,mV
